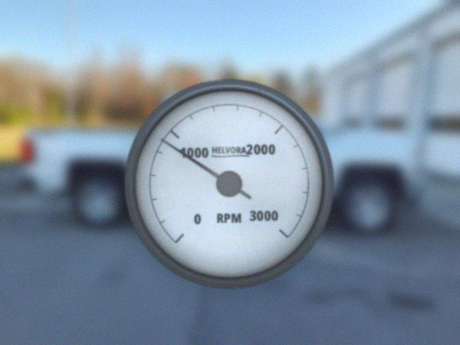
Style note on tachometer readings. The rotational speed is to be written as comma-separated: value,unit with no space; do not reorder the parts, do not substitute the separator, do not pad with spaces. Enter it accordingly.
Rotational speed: 900,rpm
